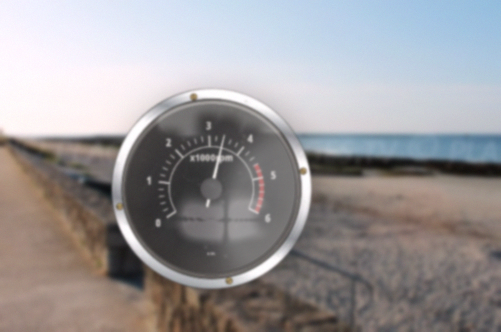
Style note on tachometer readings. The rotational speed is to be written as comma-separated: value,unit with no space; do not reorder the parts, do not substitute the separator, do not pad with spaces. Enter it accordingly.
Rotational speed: 3400,rpm
